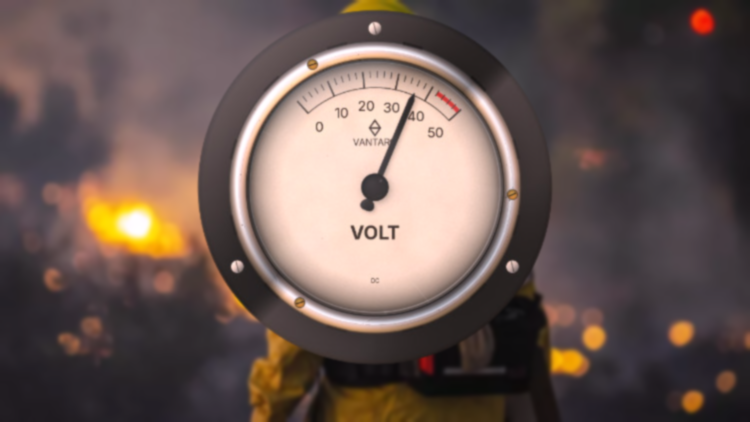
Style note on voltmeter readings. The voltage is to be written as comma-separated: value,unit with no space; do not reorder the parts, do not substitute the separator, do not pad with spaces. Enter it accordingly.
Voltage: 36,V
